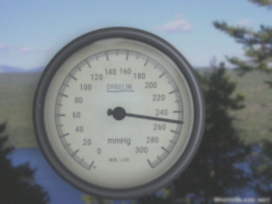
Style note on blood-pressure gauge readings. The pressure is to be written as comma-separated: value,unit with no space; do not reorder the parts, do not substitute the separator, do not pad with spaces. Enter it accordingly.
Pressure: 250,mmHg
